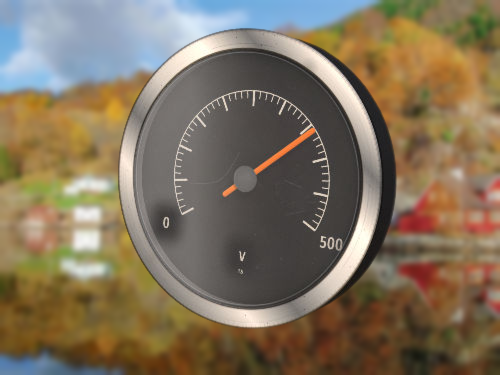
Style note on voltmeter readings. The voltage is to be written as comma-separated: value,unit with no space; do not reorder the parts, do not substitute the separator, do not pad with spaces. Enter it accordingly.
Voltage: 360,V
